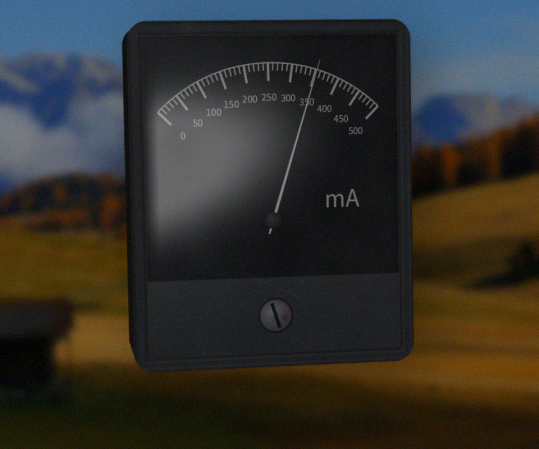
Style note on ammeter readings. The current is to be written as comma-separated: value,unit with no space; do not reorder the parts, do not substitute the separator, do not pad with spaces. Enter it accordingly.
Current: 350,mA
